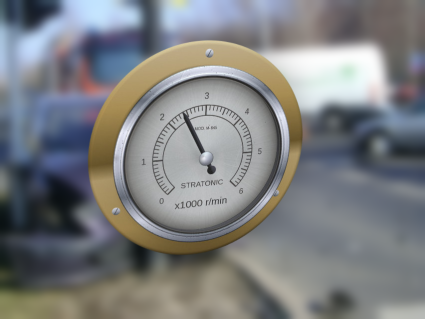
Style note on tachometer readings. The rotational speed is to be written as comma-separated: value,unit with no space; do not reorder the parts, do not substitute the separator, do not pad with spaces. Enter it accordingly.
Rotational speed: 2400,rpm
